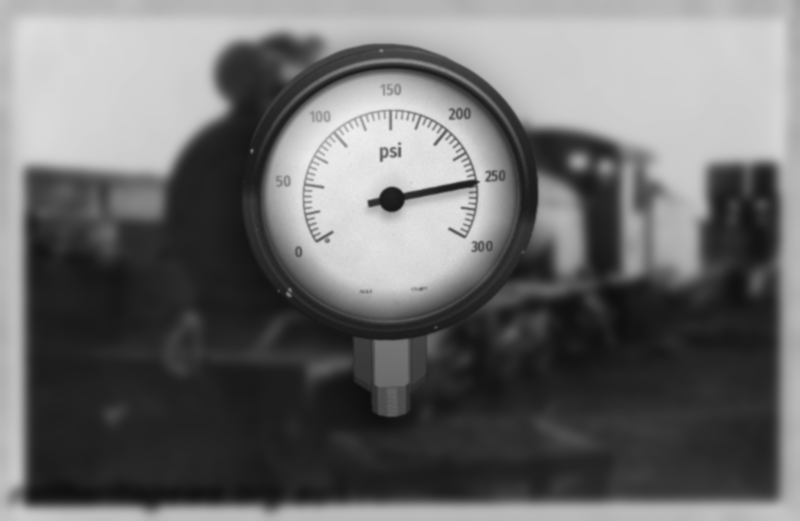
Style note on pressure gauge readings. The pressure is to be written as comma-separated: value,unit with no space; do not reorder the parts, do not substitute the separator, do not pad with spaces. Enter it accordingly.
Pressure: 250,psi
